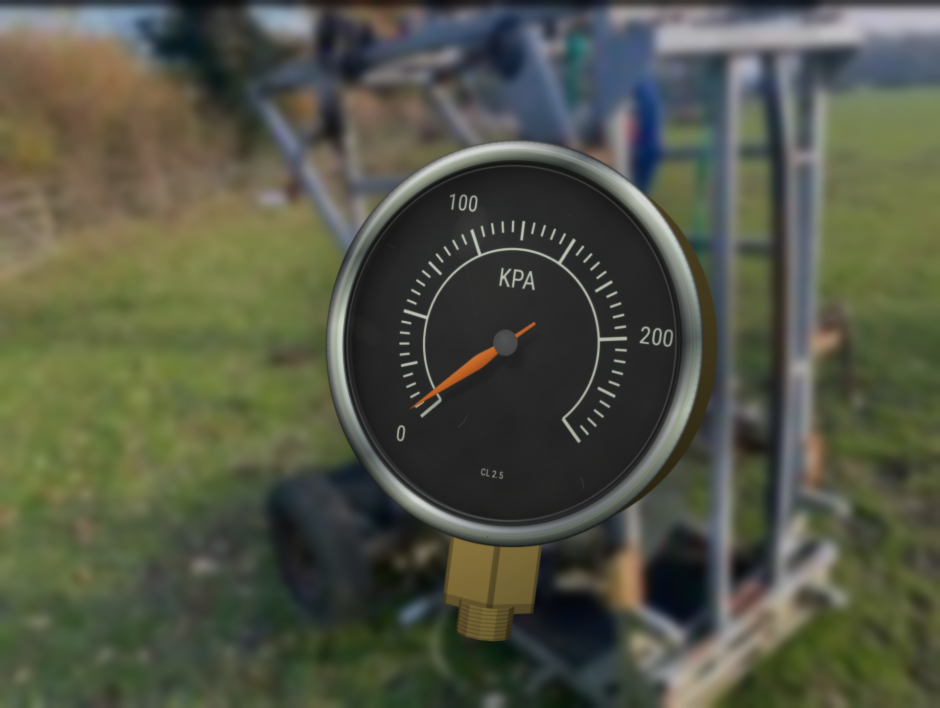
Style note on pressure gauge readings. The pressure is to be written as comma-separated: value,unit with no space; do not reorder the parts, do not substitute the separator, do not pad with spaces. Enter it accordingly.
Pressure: 5,kPa
